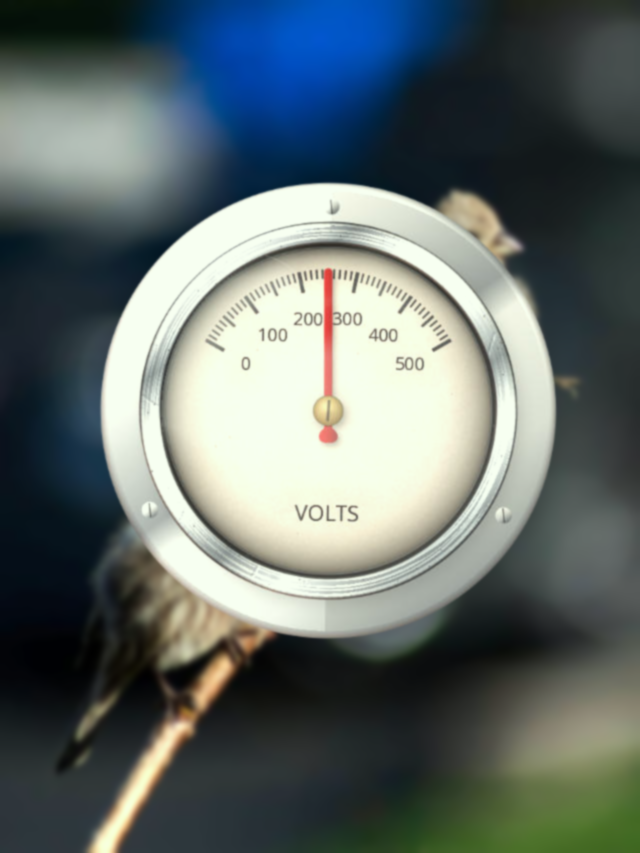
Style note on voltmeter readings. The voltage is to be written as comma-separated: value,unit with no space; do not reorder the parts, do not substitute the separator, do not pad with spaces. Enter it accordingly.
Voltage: 250,V
